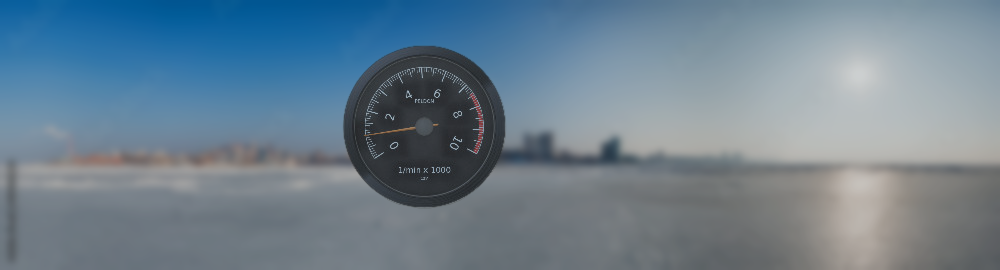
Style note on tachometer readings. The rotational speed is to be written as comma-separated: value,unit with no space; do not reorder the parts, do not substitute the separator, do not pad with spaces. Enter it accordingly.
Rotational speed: 1000,rpm
